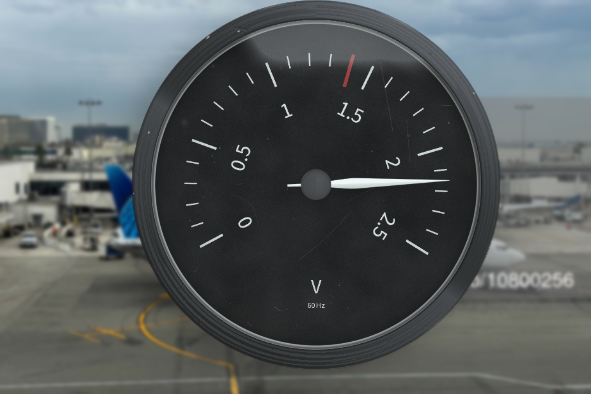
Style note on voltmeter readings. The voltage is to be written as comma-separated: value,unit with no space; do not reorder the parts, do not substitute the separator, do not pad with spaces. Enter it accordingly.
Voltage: 2.15,V
